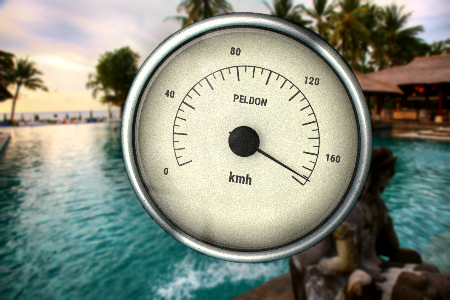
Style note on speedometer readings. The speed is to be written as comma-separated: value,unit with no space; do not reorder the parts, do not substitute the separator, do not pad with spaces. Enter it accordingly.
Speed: 175,km/h
